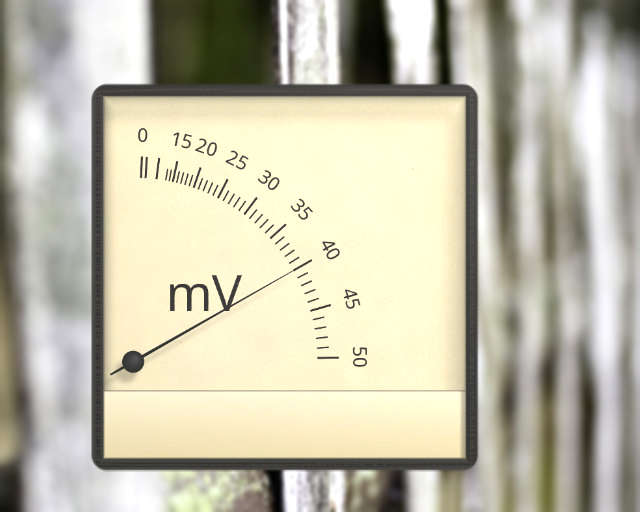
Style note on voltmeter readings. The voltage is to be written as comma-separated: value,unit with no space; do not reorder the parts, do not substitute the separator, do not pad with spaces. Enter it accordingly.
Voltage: 40,mV
